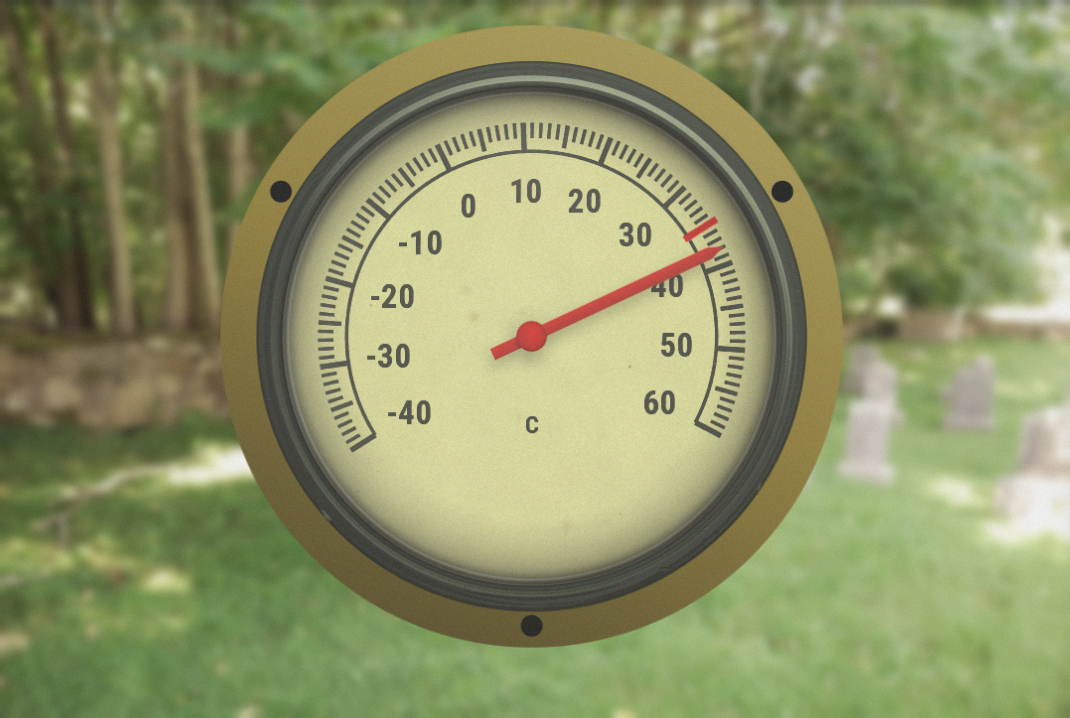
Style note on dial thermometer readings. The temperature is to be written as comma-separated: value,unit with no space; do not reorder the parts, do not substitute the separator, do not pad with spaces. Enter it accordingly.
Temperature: 38,°C
